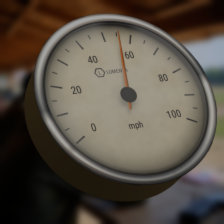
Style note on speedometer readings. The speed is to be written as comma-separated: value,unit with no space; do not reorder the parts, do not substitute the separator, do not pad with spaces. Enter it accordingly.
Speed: 55,mph
